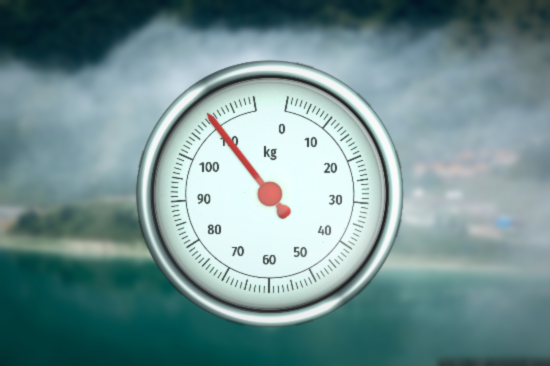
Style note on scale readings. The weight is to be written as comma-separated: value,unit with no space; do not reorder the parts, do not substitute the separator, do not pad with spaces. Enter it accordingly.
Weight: 110,kg
